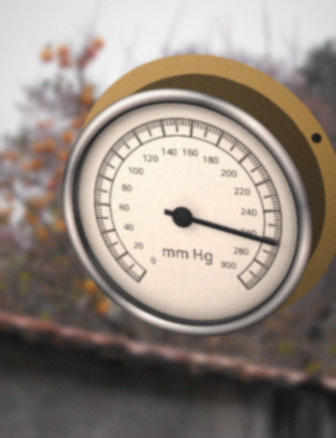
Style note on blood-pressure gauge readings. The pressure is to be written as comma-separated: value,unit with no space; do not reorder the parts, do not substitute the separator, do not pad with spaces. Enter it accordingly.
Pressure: 260,mmHg
